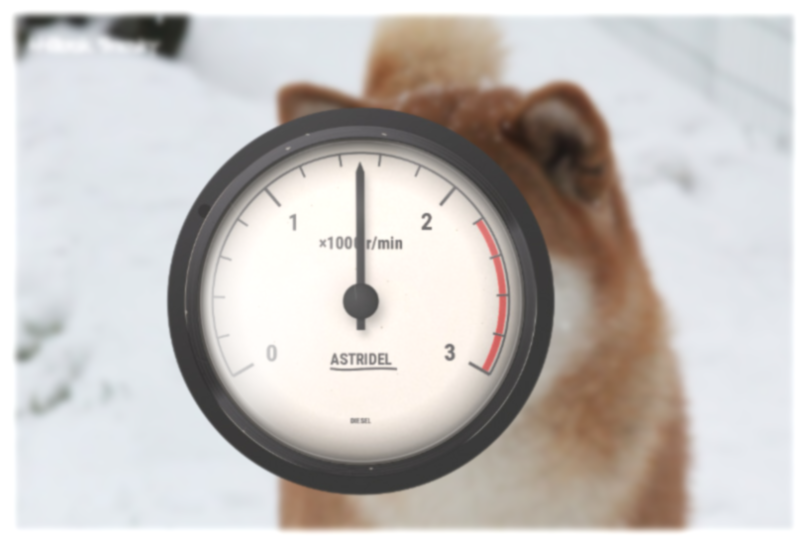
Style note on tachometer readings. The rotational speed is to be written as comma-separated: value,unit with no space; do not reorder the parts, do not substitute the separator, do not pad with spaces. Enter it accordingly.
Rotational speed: 1500,rpm
